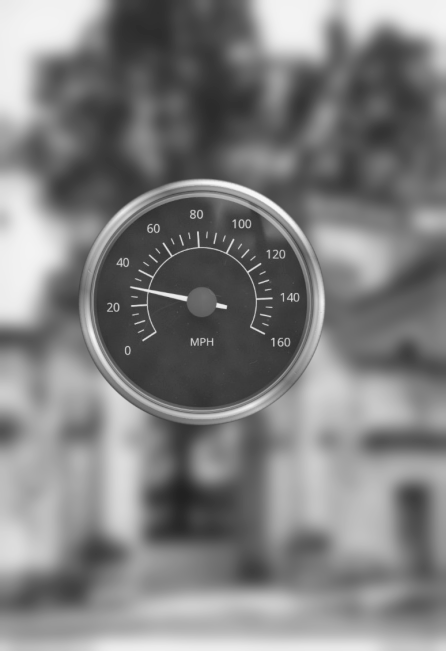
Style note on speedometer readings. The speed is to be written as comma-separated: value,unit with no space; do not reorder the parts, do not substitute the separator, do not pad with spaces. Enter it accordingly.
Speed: 30,mph
